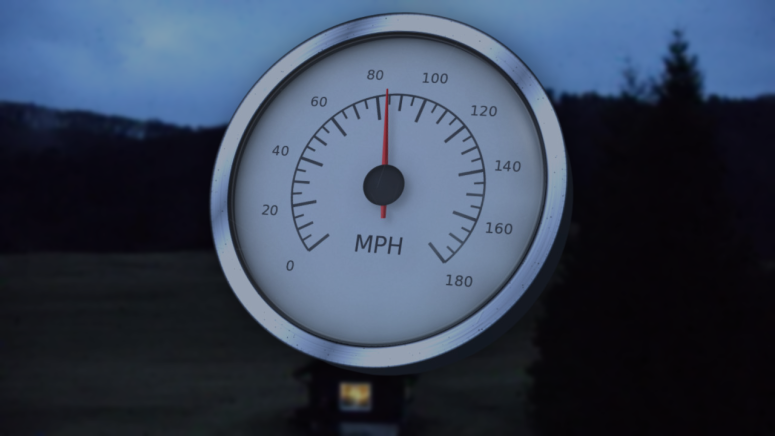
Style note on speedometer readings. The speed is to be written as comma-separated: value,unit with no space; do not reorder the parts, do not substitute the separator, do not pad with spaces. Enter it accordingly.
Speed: 85,mph
